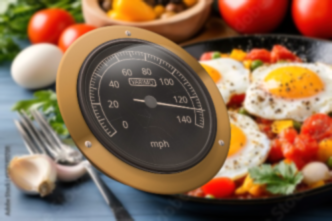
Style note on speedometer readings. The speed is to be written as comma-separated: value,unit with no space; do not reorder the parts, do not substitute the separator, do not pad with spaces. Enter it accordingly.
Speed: 130,mph
